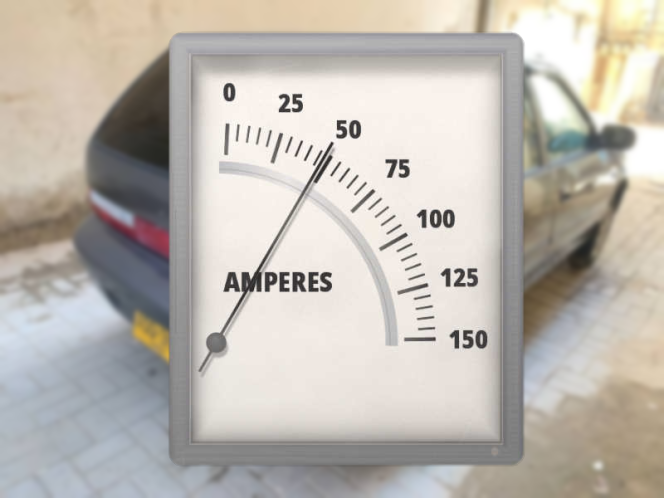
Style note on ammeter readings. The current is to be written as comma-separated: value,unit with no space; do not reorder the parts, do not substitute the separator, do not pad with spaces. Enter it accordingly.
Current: 47.5,A
